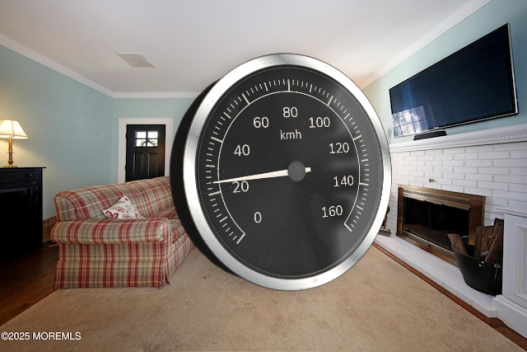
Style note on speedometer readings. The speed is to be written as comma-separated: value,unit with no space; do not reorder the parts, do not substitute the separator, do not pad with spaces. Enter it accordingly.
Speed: 24,km/h
